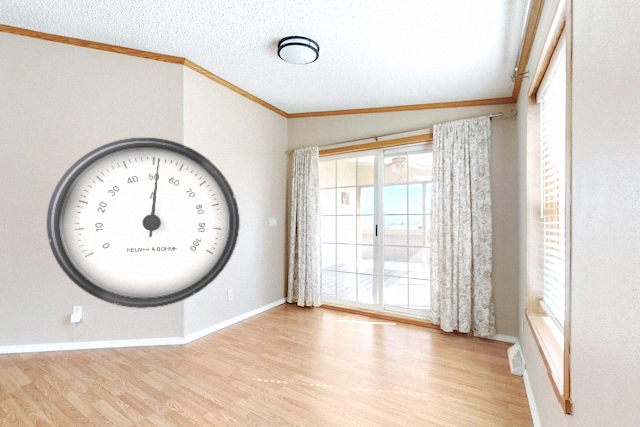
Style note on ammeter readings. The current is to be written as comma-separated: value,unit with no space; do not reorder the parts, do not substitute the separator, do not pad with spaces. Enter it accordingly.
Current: 52,A
